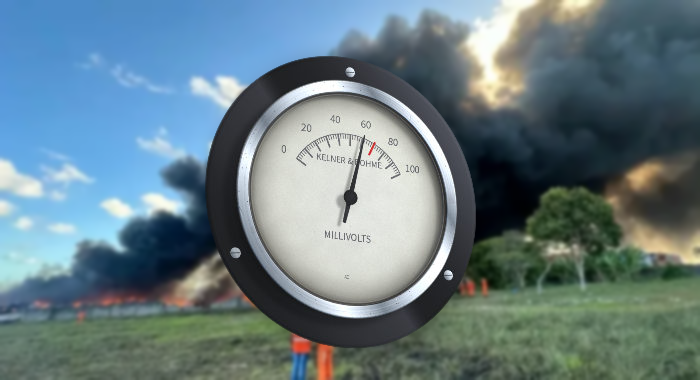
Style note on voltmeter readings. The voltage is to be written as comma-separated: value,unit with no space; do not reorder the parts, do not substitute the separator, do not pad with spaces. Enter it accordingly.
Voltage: 60,mV
